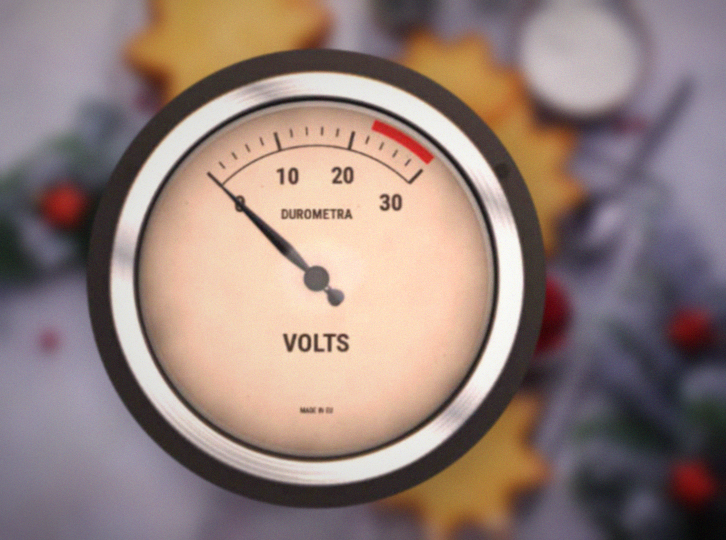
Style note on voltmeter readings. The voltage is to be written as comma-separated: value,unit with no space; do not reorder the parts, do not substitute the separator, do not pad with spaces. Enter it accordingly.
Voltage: 0,V
